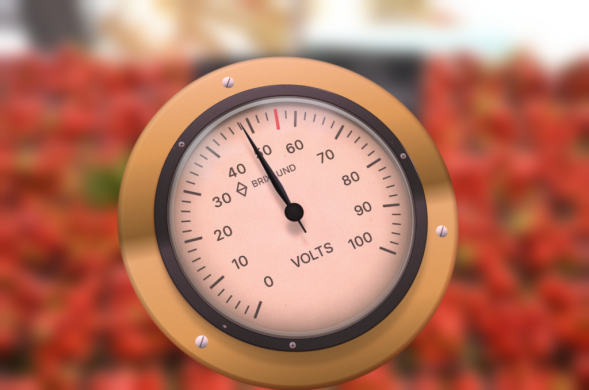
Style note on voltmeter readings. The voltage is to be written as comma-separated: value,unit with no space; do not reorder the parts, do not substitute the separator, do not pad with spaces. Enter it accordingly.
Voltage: 48,V
